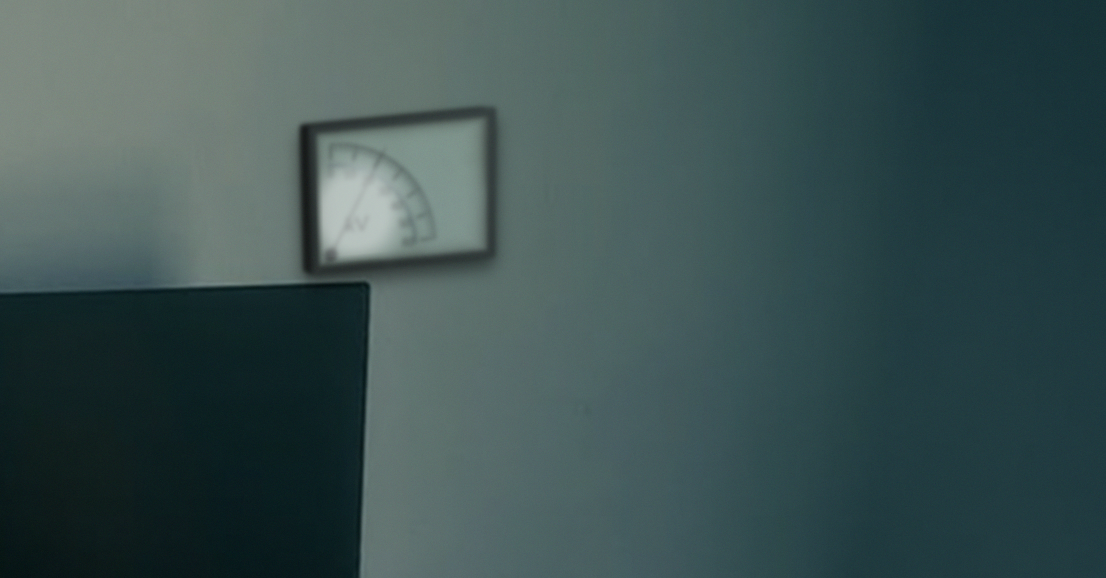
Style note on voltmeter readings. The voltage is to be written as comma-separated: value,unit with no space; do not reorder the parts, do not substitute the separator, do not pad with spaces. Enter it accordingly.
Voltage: 20,kV
